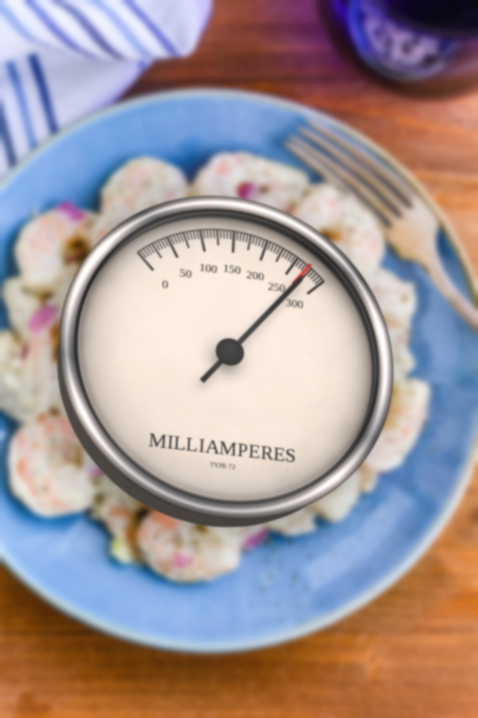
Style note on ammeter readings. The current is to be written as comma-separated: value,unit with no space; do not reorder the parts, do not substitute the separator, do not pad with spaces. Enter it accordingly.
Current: 275,mA
